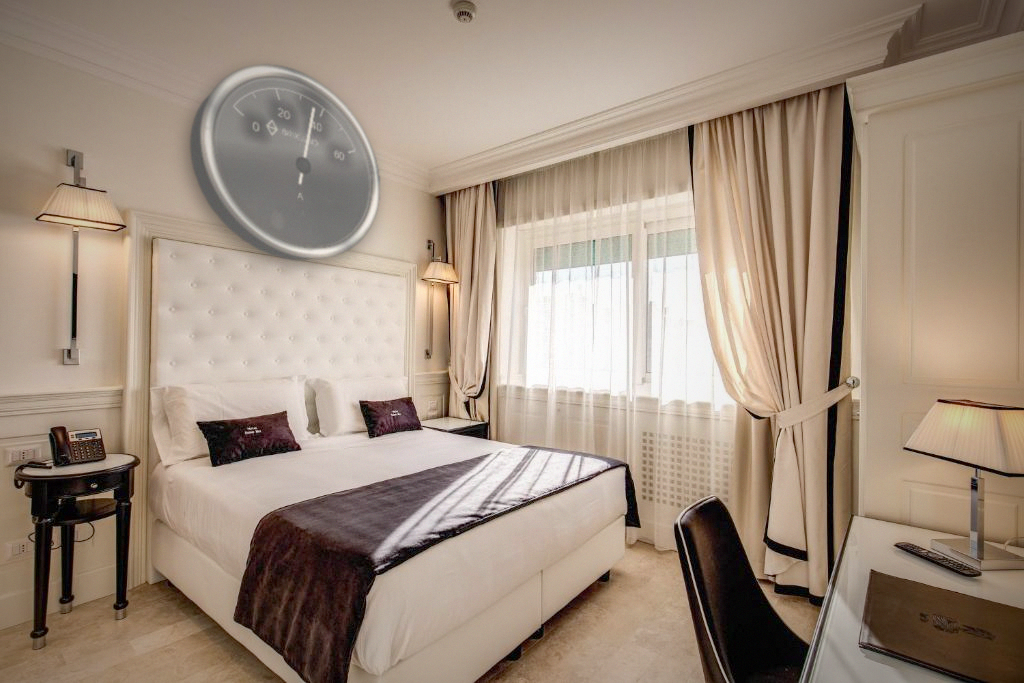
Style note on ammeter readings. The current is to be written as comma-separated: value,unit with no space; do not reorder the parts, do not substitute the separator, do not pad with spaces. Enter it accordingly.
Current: 35,A
